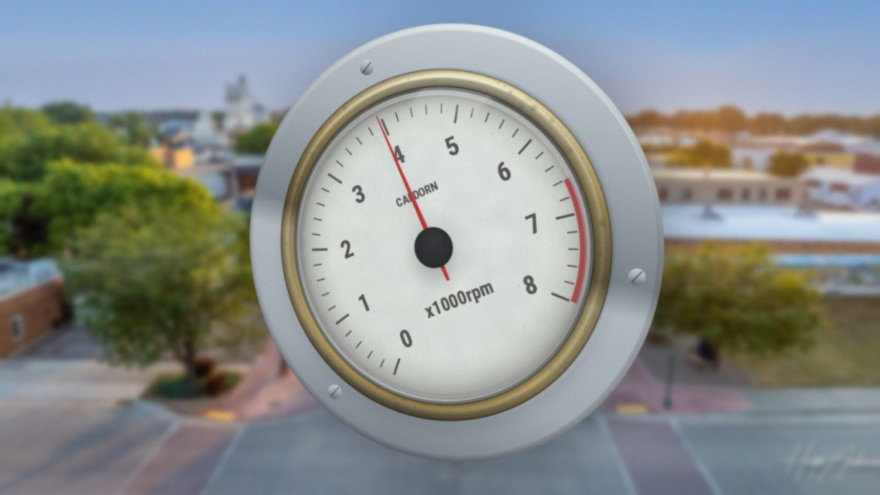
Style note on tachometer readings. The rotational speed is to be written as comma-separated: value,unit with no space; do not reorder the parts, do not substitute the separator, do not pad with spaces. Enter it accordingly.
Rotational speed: 4000,rpm
